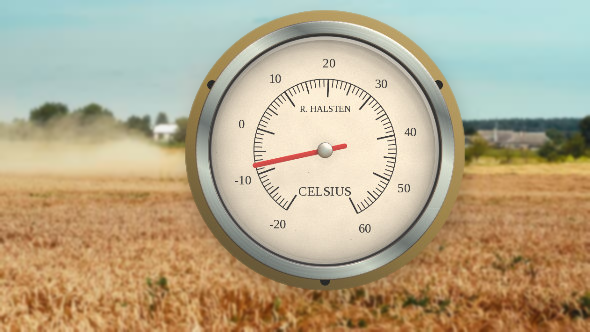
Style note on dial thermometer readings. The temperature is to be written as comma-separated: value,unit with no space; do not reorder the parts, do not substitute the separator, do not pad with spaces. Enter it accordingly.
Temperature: -8,°C
